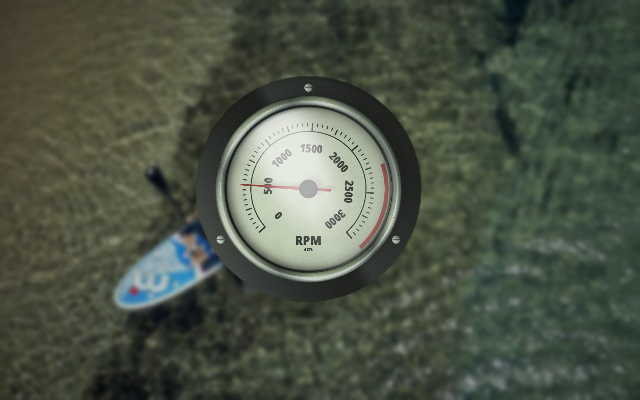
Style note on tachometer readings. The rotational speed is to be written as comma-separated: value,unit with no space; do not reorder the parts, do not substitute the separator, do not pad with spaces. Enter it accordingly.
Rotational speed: 500,rpm
